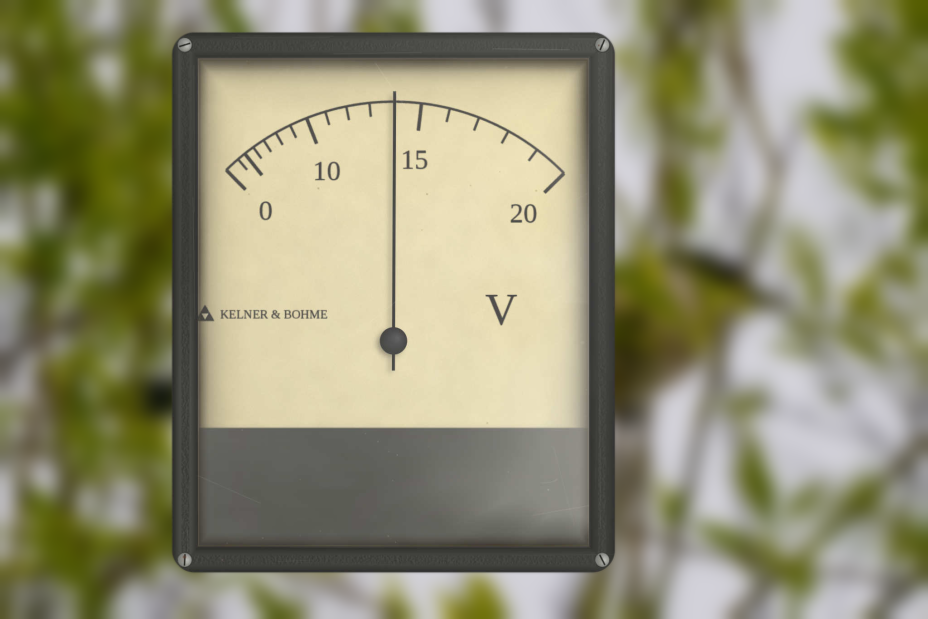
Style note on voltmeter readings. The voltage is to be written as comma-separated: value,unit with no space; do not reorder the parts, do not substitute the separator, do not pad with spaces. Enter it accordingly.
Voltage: 14,V
